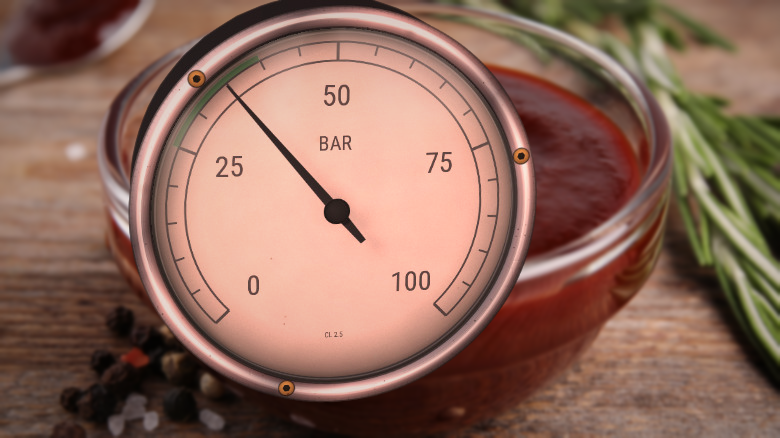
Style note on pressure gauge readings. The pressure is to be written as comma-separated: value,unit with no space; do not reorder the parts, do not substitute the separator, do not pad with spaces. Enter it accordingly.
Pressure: 35,bar
